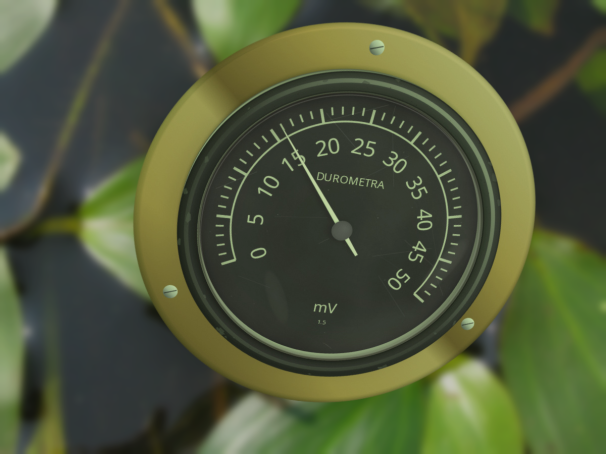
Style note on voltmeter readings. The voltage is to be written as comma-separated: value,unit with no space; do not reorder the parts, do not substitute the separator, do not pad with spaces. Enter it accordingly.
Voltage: 16,mV
